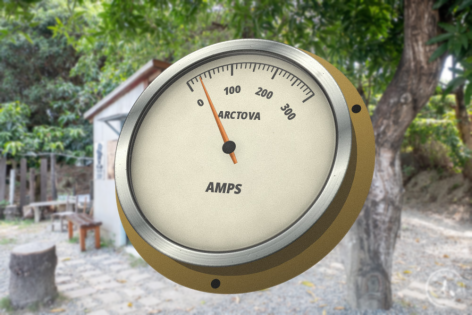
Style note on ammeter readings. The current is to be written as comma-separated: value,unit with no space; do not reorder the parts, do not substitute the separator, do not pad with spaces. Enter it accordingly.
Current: 30,A
